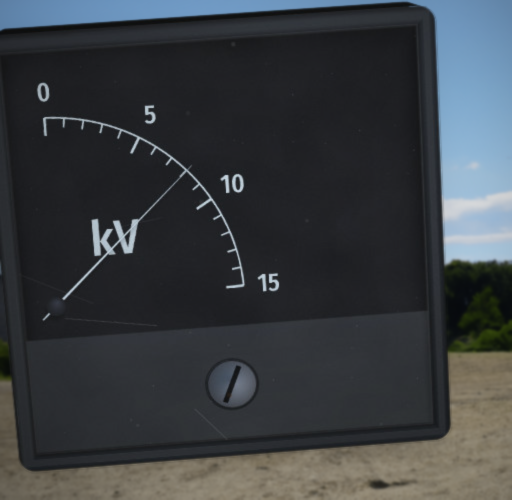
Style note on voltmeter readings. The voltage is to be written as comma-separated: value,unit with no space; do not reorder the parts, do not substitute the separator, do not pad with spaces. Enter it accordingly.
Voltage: 8,kV
